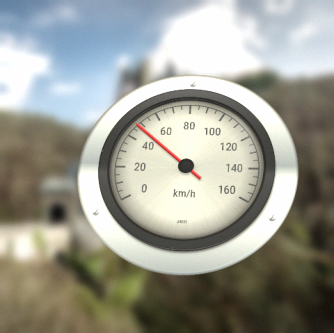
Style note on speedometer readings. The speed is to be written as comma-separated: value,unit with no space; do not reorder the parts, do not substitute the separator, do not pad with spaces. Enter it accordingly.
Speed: 47.5,km/h
